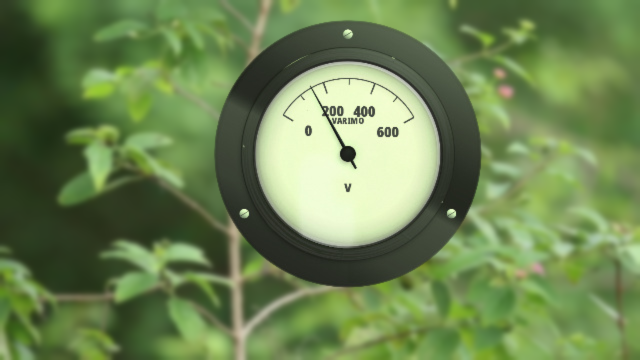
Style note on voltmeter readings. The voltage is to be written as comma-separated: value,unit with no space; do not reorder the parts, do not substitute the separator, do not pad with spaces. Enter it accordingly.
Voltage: 150,V
